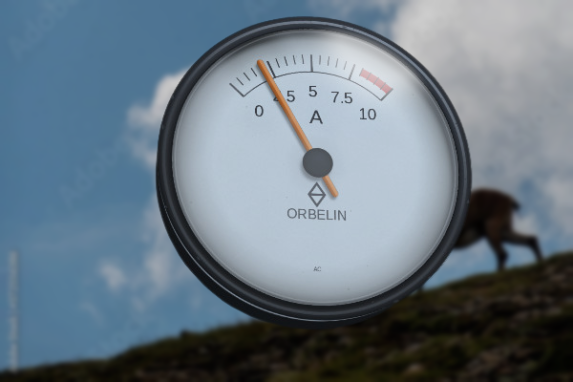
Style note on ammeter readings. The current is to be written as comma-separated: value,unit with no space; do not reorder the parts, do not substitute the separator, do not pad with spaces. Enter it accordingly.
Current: 2,A
